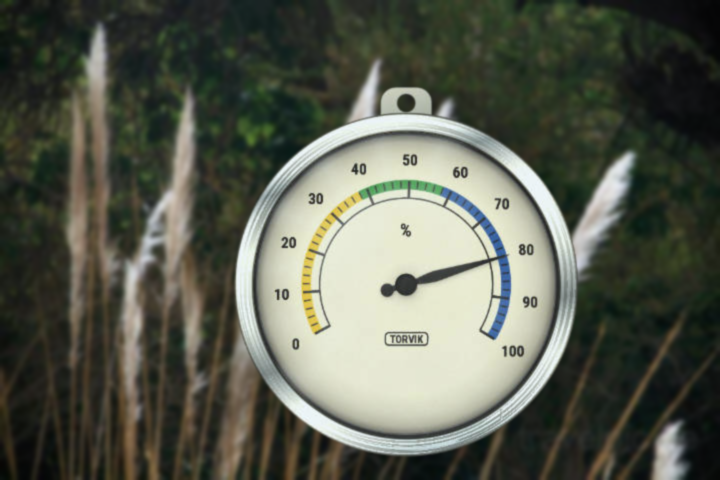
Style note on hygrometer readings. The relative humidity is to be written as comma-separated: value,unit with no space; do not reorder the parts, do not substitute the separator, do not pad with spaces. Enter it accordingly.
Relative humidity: 80,%
